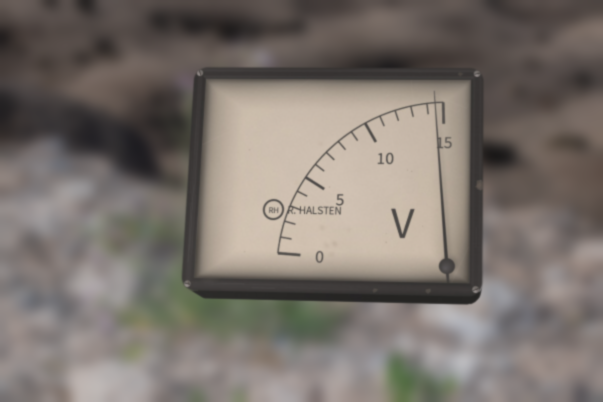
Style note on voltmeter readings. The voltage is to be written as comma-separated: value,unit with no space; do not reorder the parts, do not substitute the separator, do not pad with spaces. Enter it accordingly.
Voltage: 14.5,V
